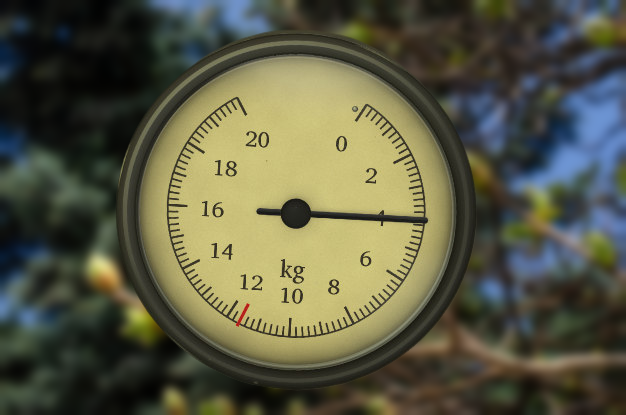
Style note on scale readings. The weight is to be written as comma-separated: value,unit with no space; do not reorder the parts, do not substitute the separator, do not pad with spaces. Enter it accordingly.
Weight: 4,kg
